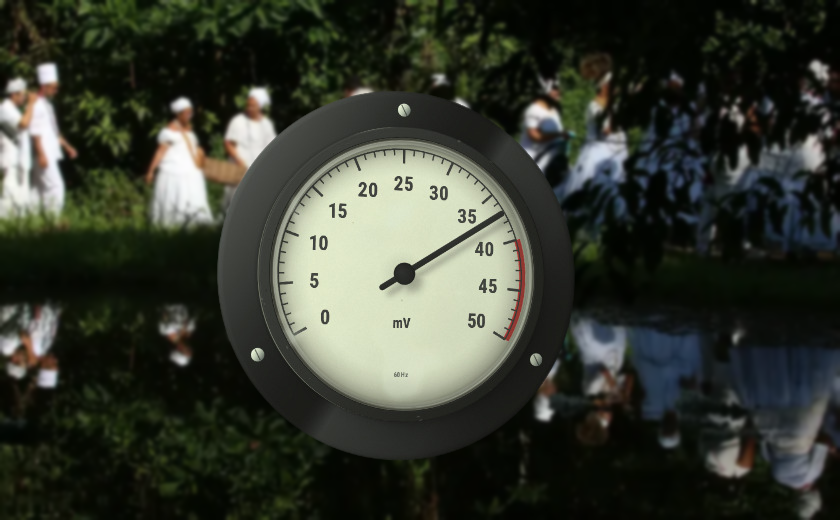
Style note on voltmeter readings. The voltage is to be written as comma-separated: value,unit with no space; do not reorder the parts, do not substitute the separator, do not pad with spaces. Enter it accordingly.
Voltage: 37,mV
